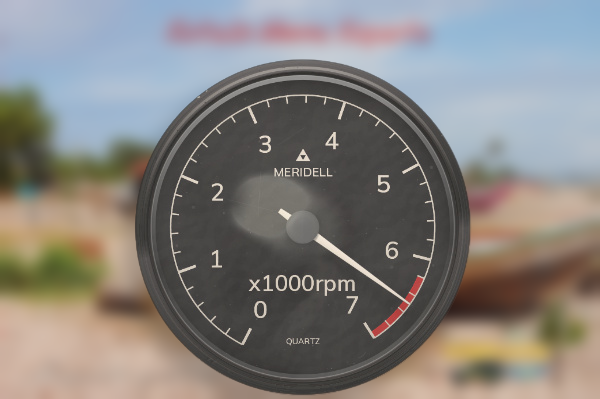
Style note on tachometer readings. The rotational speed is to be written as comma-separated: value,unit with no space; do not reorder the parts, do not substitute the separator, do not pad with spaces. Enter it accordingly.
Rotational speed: 6500,rpm
